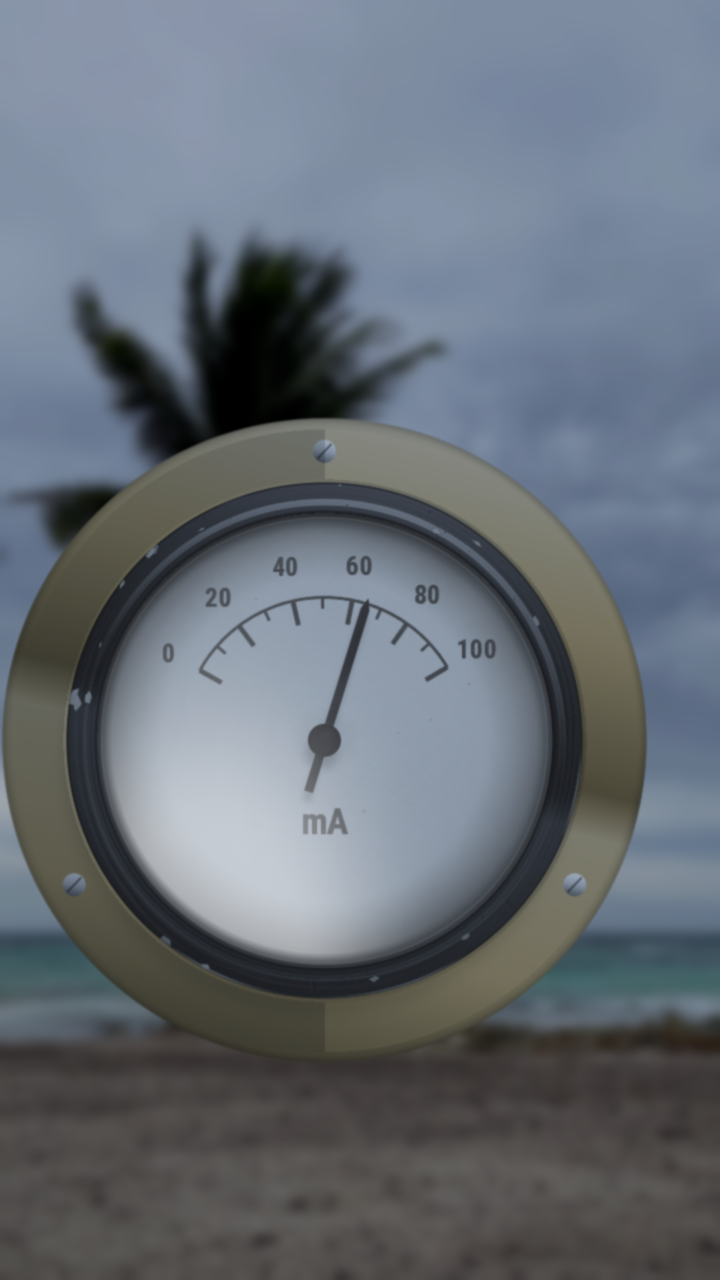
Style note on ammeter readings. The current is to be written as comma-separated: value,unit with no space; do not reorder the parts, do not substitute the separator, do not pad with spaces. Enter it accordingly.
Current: 65,mA
